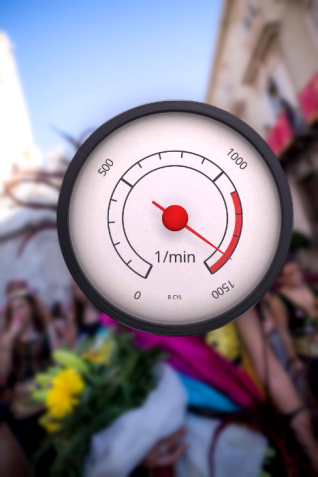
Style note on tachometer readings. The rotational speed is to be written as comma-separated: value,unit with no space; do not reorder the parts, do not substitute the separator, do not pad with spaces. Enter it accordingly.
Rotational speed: 1400,rpm
